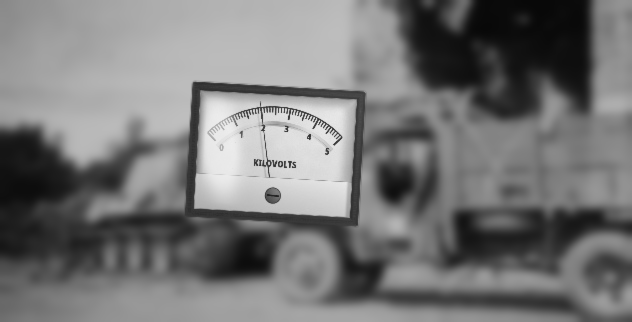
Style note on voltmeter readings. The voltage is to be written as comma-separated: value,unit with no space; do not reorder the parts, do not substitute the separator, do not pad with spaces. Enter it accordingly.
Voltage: 2,kV
